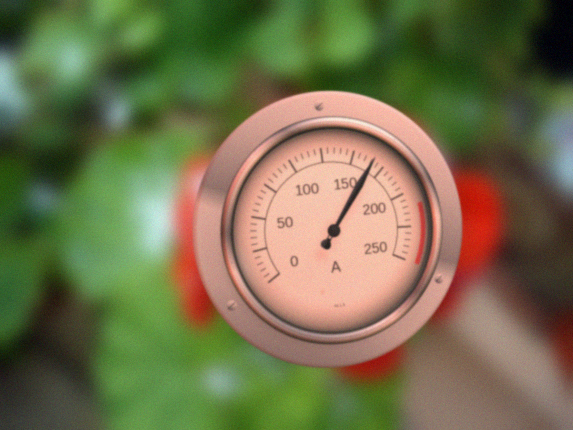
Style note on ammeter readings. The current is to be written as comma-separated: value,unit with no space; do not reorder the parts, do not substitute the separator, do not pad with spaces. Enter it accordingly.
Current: 165,A
